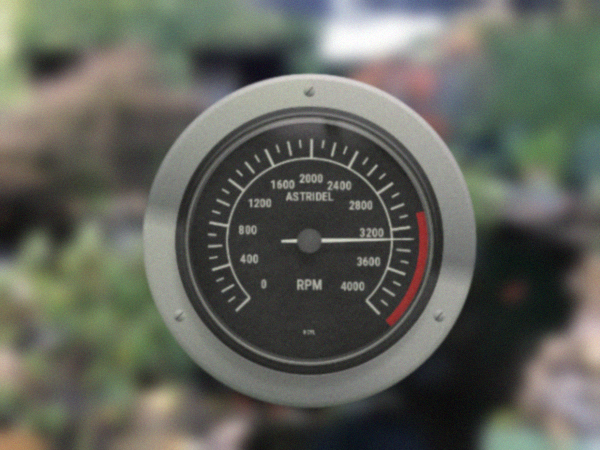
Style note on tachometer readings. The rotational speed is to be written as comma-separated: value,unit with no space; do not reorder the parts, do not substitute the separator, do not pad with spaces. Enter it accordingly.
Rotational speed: 3300,rpm
